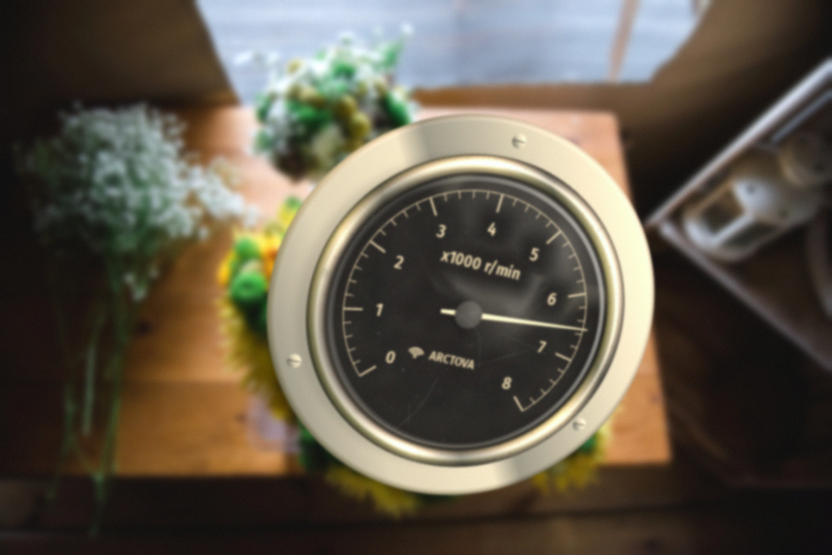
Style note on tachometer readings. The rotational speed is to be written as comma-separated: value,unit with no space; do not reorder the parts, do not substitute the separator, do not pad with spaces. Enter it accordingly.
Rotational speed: 6500,rpm
